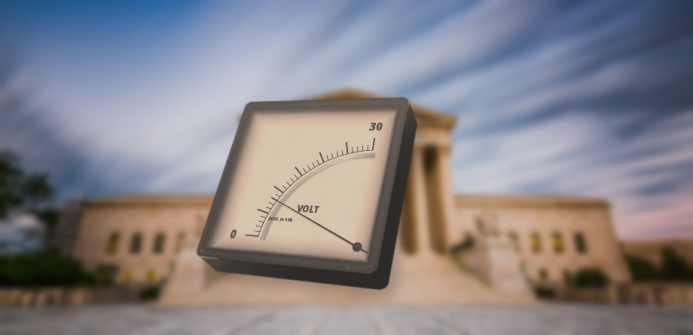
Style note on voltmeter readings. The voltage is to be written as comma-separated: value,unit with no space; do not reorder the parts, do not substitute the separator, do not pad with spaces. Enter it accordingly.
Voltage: 8,V
